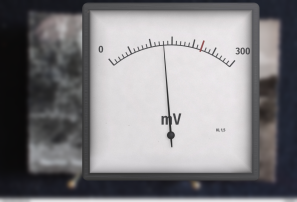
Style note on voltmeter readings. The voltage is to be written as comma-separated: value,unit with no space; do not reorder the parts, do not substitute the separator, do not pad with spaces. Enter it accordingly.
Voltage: 130,mV
